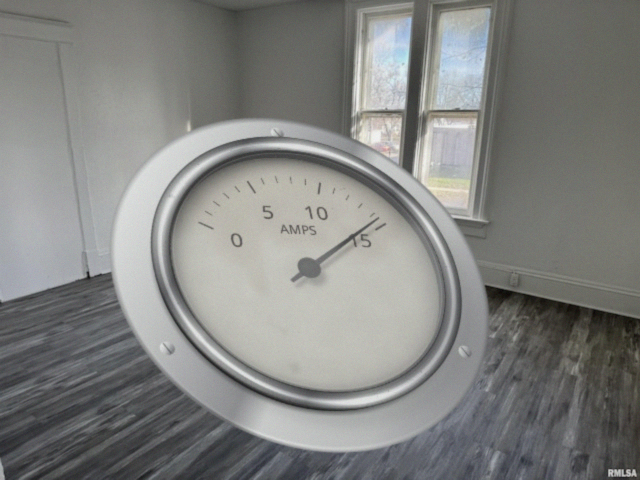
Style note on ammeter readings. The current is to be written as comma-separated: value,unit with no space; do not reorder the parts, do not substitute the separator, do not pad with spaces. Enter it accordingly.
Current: 14.5,A
